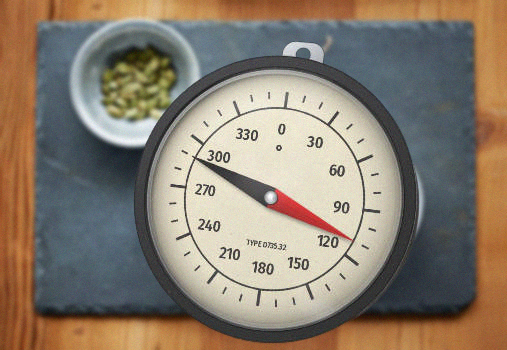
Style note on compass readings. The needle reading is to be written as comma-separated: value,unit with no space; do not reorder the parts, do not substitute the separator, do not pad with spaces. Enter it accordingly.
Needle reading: 110,°
